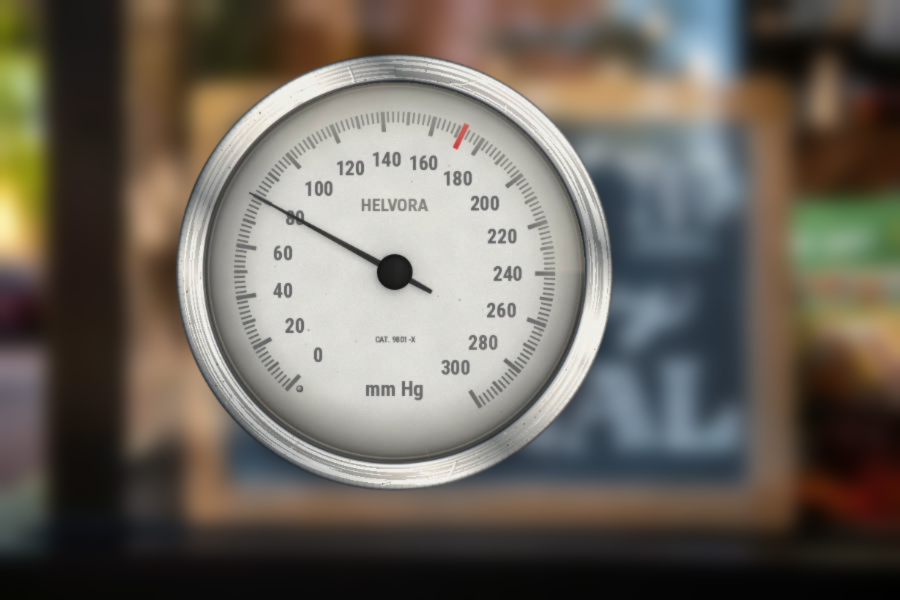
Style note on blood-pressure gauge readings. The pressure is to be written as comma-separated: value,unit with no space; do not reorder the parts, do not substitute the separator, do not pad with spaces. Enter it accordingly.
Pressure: 80,mmHg
